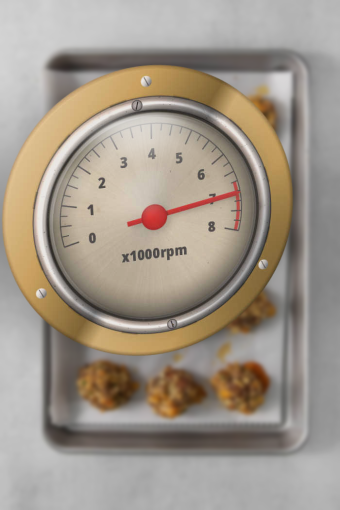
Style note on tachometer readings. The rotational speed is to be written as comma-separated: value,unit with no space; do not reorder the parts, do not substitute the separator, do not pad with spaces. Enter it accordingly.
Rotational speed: 7000,rpm
